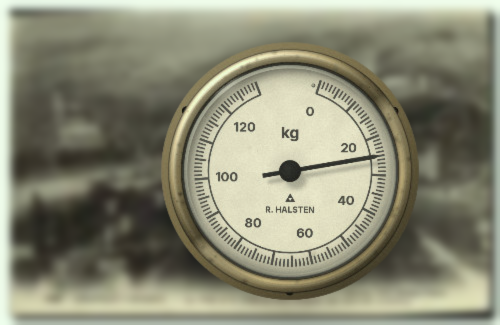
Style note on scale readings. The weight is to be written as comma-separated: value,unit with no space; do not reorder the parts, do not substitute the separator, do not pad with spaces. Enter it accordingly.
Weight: 25,kg
